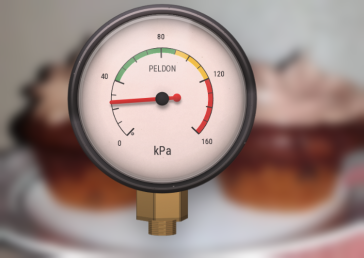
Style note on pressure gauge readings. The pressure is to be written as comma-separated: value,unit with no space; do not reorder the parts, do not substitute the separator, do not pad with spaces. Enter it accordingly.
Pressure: 25,kPa
